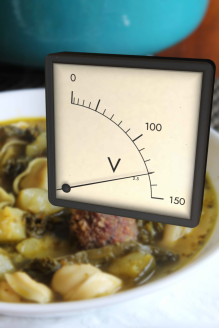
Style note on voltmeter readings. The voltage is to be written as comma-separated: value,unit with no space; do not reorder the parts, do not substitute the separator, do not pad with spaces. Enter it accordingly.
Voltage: 130,V
